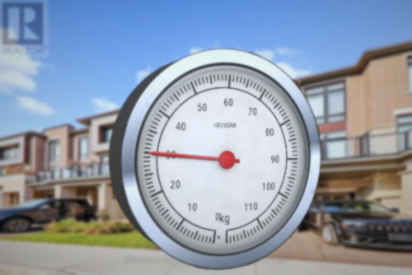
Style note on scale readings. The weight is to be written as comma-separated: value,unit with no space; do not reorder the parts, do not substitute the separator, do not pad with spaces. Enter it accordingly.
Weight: 30,kg
